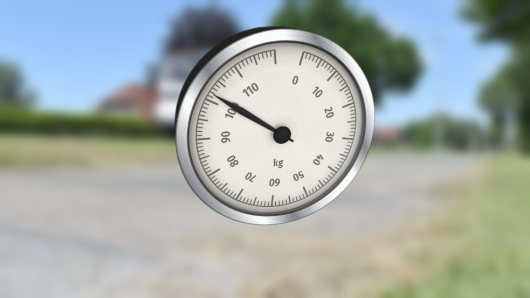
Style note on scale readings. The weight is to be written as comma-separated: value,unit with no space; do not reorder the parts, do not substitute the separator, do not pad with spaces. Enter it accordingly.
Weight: 102,kg
